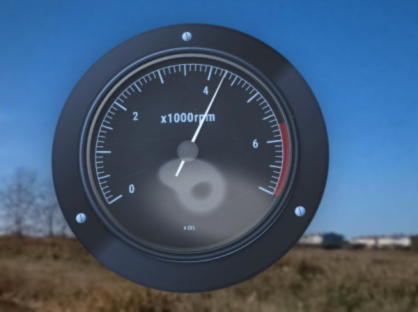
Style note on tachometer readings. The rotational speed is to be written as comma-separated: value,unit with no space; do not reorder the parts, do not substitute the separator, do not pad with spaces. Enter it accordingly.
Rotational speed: 4300,rpm
